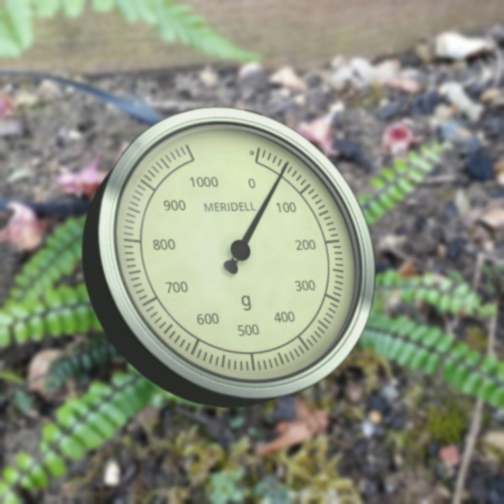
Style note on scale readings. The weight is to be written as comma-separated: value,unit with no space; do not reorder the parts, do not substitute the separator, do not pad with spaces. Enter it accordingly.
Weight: 50,g
